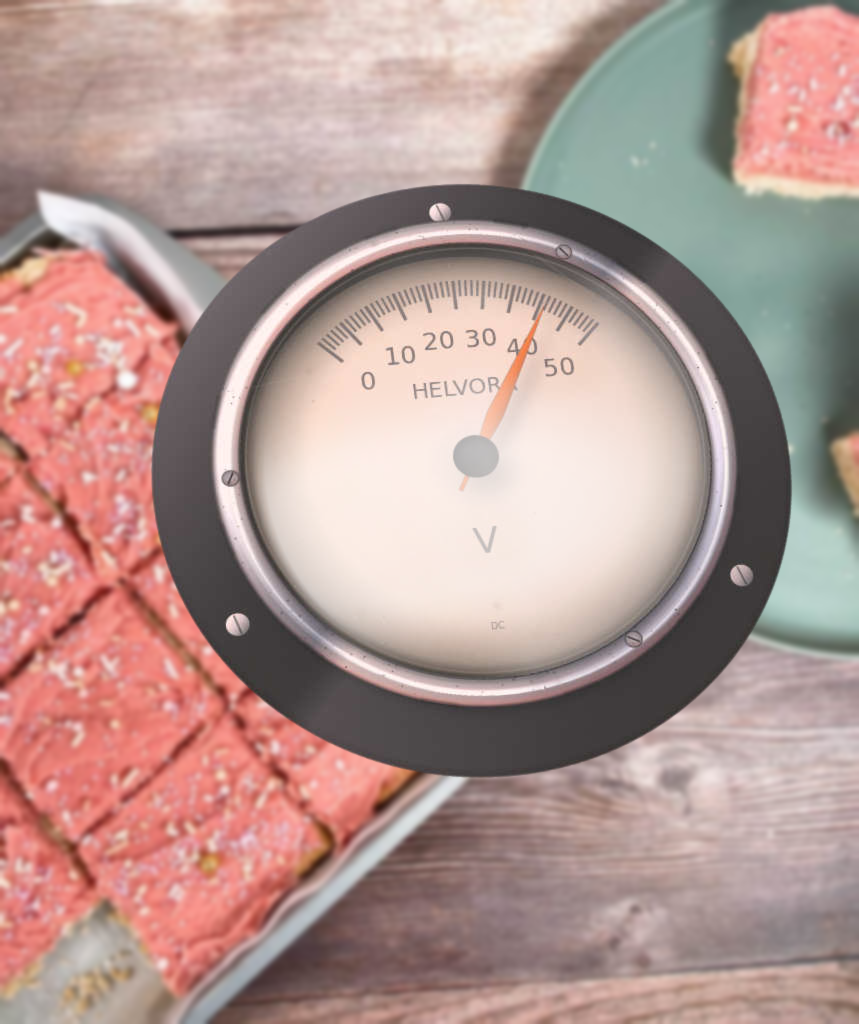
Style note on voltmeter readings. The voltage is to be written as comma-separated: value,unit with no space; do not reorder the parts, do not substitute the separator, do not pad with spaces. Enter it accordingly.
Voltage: 41,V
